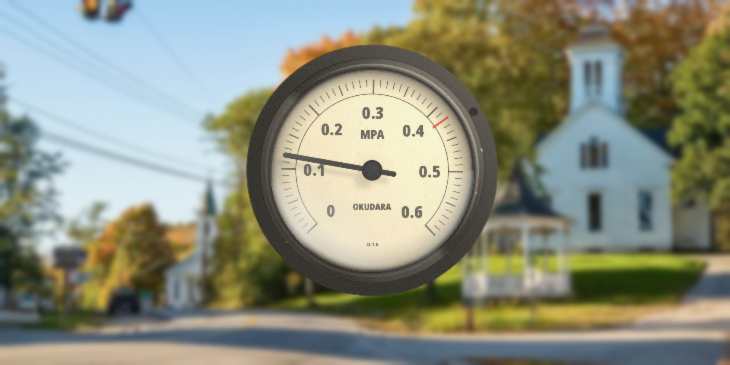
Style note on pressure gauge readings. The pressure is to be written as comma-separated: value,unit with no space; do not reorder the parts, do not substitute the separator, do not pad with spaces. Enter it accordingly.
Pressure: 0.12,MPa
